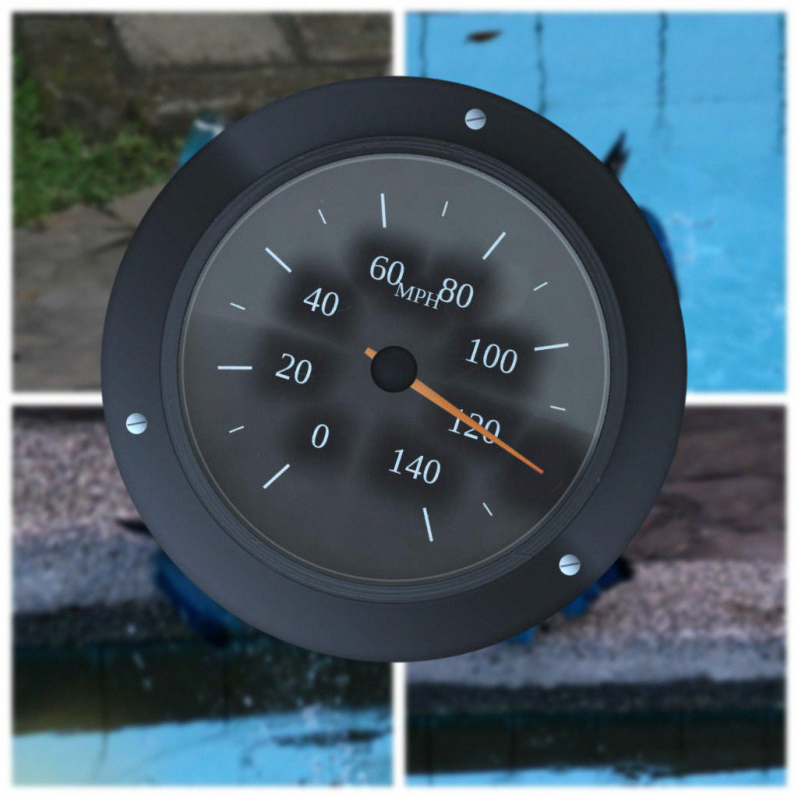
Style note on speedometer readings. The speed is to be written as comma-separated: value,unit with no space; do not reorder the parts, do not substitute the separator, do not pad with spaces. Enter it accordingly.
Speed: 120,mph
